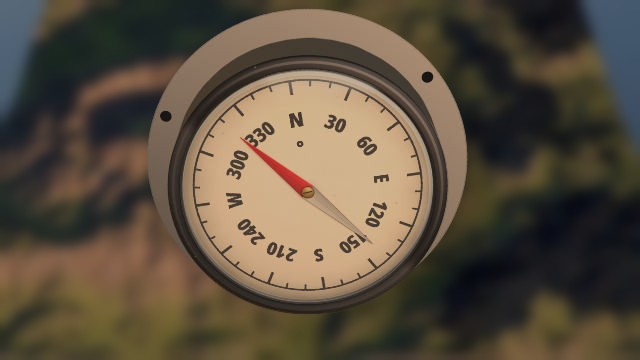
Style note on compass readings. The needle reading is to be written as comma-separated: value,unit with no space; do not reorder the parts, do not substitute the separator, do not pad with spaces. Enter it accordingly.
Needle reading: 320,°
